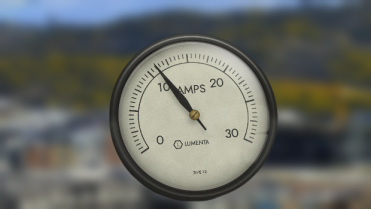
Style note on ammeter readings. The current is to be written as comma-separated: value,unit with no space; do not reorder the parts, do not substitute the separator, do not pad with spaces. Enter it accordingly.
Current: 11,A
